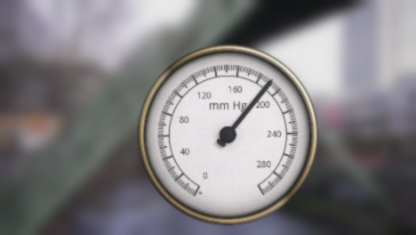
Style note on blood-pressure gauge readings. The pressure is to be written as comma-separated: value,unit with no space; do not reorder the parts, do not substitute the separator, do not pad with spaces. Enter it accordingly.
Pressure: 190,mmHg
